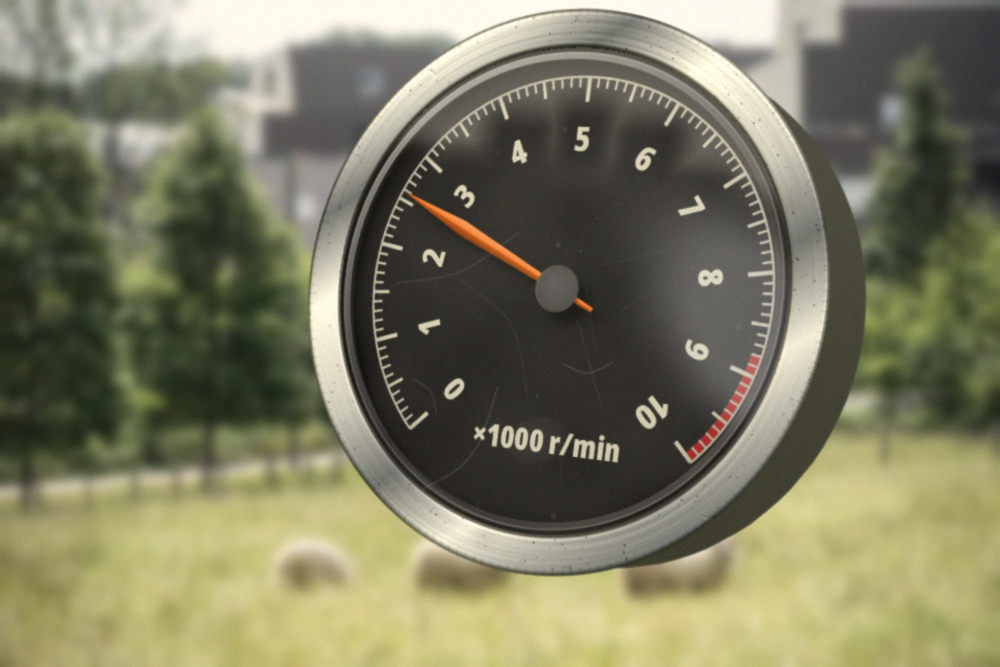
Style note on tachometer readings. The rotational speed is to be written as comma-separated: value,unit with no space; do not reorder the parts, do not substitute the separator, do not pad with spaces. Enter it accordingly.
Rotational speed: 2600,rpm
